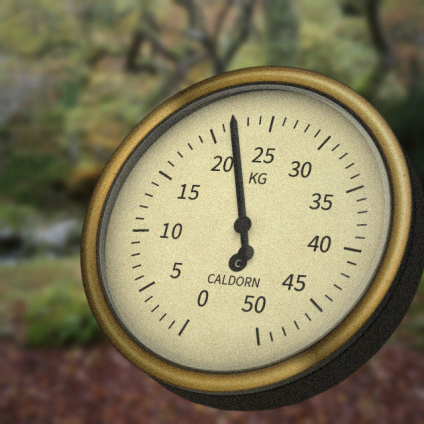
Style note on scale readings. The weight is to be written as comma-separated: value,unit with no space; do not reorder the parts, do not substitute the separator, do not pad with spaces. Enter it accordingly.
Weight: 22,kg
